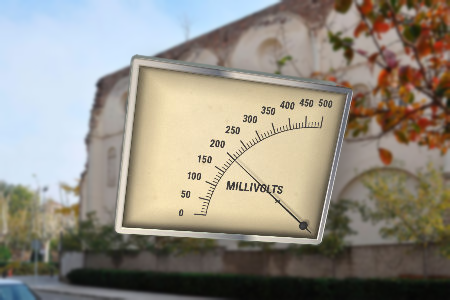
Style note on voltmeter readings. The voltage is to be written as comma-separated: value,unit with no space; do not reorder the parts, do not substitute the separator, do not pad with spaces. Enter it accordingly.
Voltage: 200,mV
